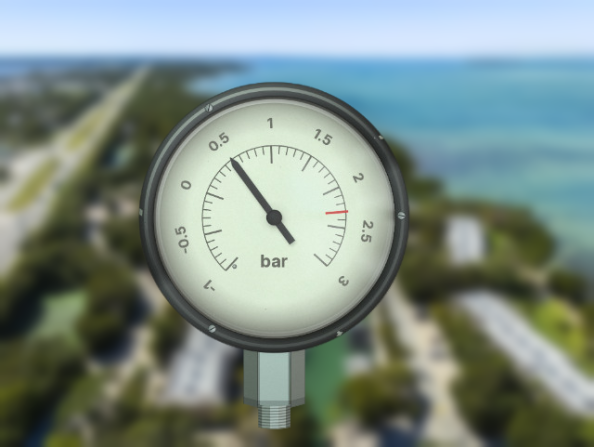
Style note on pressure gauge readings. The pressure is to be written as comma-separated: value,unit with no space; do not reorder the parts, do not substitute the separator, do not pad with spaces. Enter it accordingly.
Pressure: 0.5,bar
